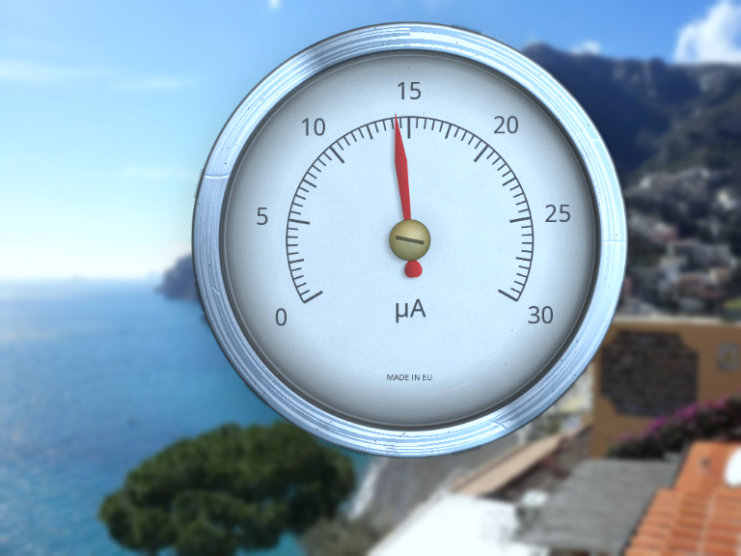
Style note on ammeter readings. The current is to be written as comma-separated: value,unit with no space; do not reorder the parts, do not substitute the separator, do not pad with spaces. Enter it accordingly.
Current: 14.25,µA
